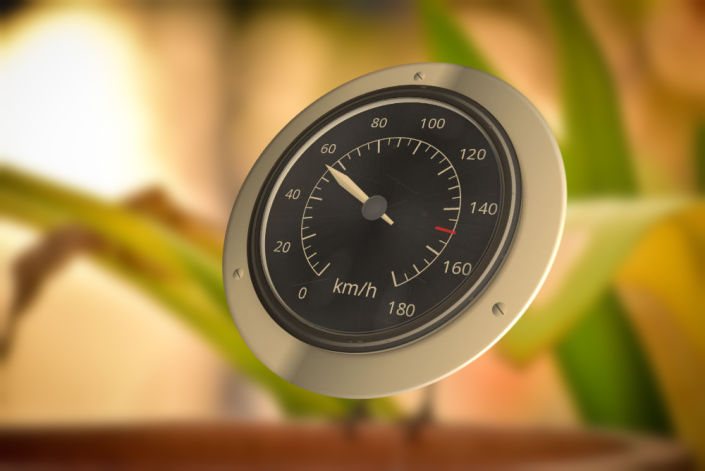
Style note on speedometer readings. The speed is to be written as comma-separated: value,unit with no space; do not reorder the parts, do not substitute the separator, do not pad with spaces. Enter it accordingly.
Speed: 55,km/h
